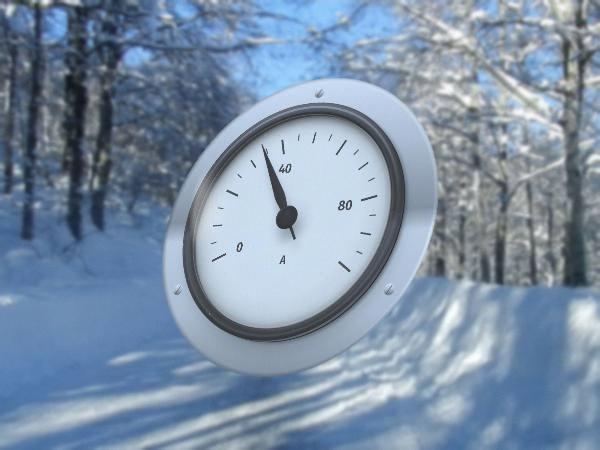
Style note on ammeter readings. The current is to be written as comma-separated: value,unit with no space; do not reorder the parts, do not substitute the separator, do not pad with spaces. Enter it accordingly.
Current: 35,A
